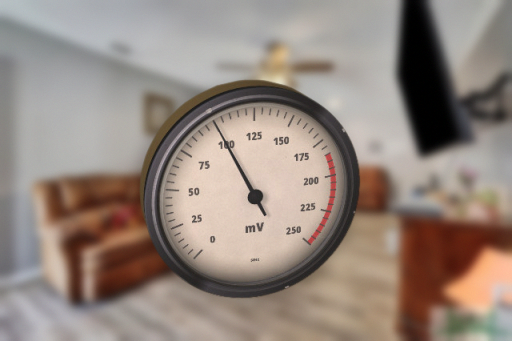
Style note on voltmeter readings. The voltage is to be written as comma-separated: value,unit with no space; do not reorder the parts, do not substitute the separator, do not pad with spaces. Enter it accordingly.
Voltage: 100,mV
